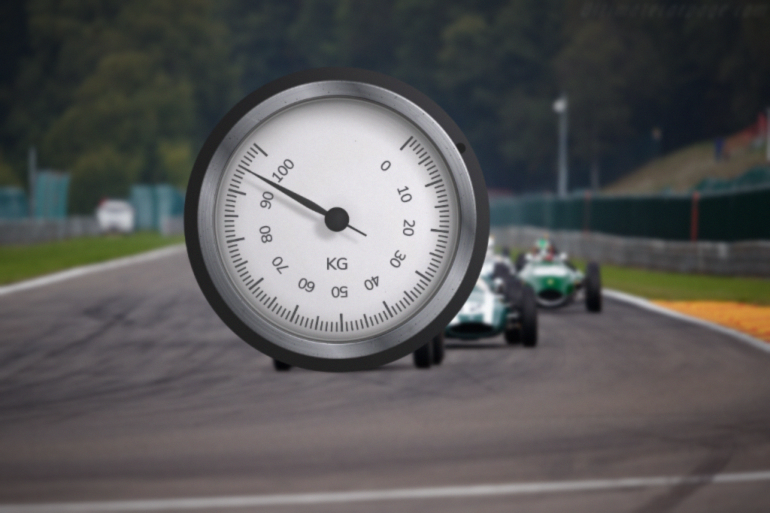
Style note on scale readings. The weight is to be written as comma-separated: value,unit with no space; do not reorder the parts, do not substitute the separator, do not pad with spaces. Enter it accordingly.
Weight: 95,kg
